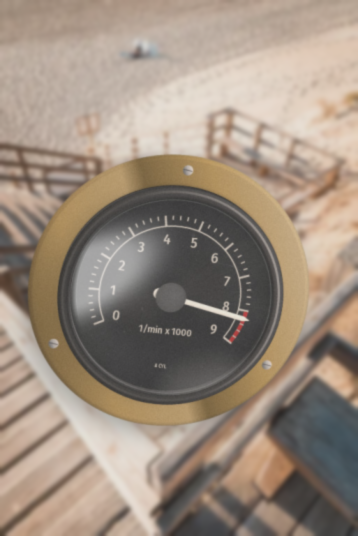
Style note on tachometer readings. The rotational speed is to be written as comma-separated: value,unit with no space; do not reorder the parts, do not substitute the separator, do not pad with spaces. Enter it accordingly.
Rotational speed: 8200,rpm
